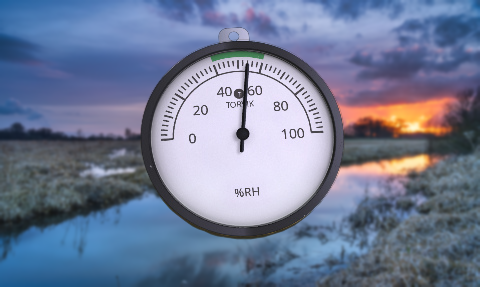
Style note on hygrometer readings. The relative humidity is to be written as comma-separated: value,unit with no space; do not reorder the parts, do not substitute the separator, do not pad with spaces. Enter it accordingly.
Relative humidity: 54,%
